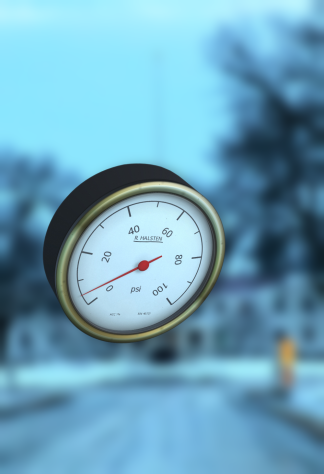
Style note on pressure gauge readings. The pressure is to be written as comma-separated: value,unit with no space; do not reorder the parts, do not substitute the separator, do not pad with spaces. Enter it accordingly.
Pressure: 5,psi
